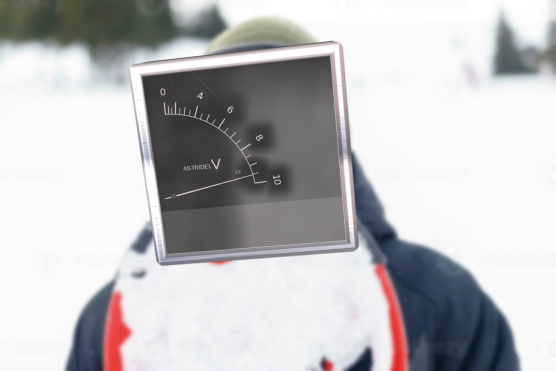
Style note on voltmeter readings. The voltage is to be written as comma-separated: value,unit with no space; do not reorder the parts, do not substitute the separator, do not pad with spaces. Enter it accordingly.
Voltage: 9.5,V
